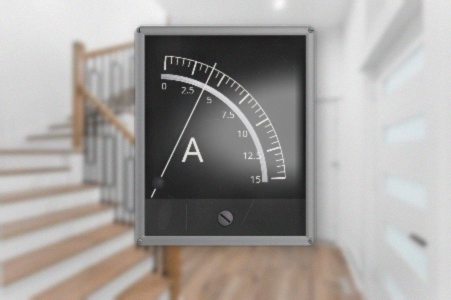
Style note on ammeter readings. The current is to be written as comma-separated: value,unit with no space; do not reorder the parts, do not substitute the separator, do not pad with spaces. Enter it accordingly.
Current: 4,A
